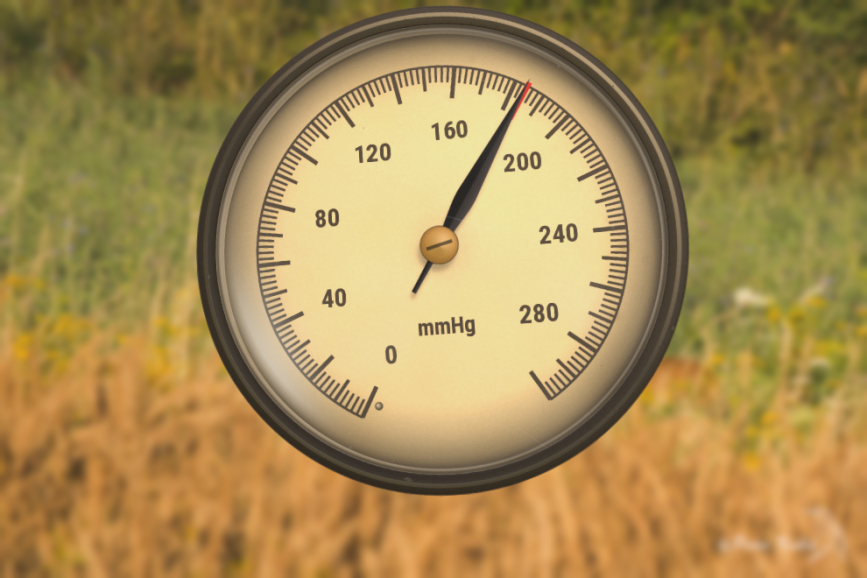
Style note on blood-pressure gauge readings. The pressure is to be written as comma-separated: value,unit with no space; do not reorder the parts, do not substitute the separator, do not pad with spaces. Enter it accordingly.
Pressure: 184,mmHg
